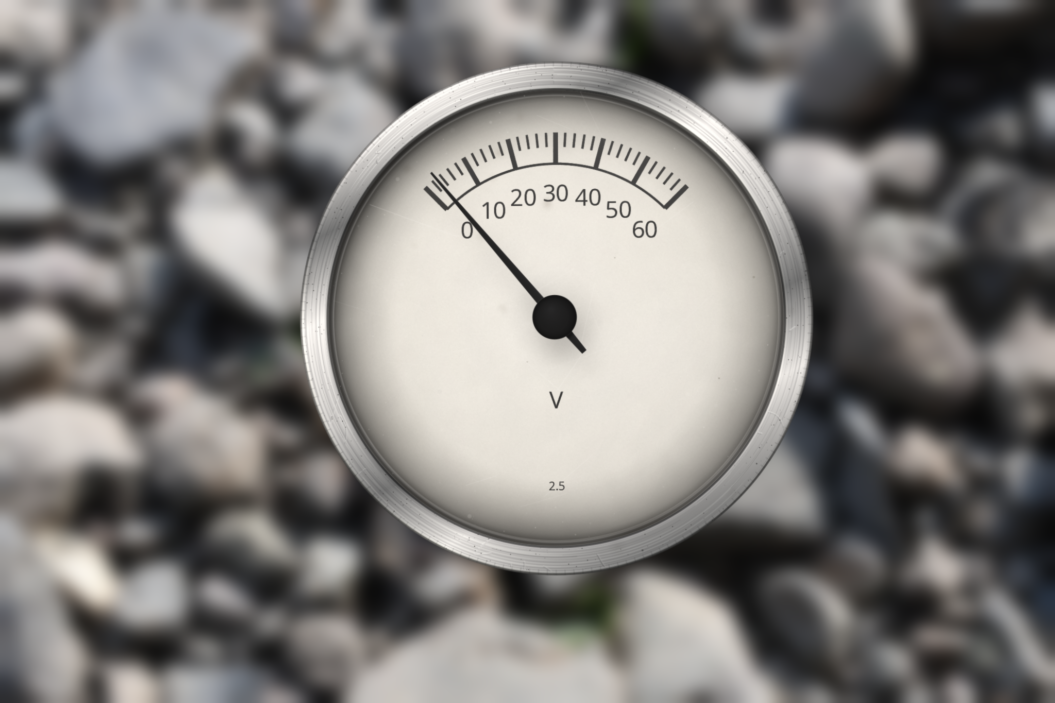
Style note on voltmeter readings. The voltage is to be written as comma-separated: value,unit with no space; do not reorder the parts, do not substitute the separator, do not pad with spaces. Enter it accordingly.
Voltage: 3,V
